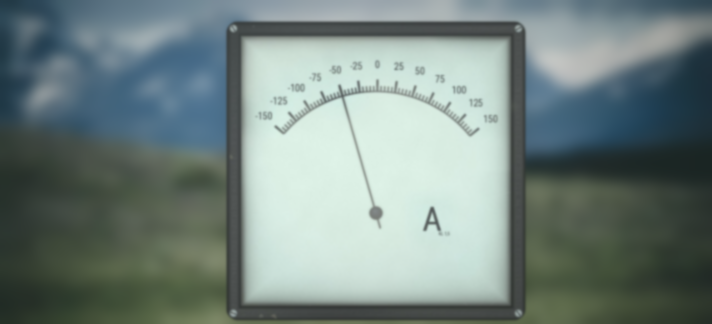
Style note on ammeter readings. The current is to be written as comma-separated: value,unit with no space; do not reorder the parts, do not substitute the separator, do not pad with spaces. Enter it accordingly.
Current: -50,A
